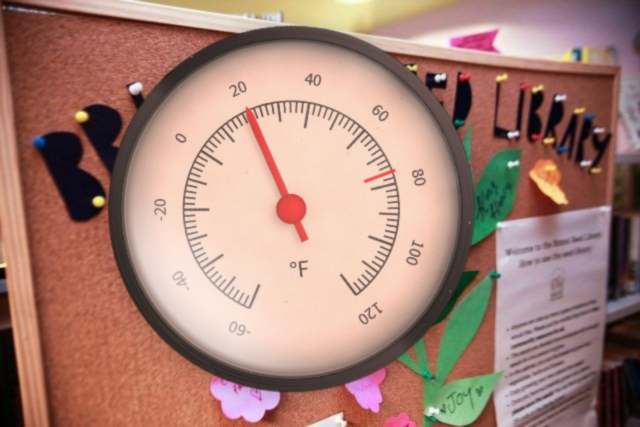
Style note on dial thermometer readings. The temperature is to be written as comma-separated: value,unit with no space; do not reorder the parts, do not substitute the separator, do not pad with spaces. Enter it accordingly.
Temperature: 20,°F
